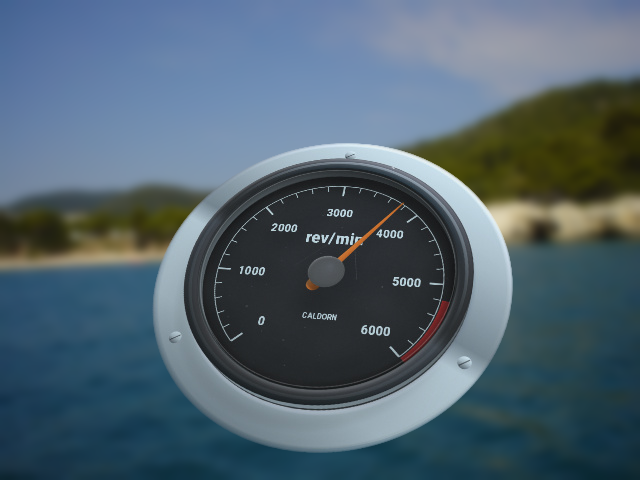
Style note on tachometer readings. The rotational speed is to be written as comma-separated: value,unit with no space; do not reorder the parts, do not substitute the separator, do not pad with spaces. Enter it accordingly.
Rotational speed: 3800,rpm
